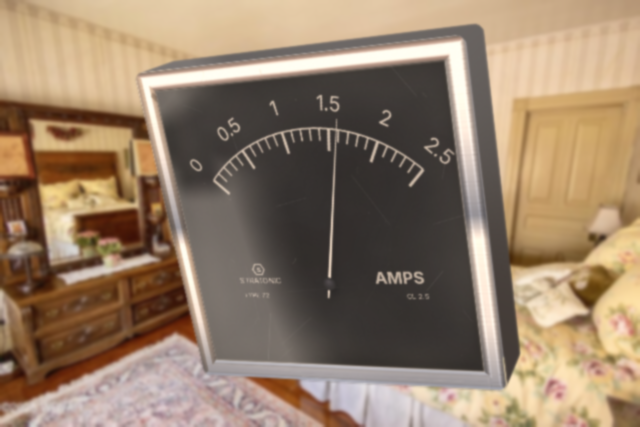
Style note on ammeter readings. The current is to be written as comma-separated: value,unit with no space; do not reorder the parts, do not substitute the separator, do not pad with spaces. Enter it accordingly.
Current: 1.6,A
